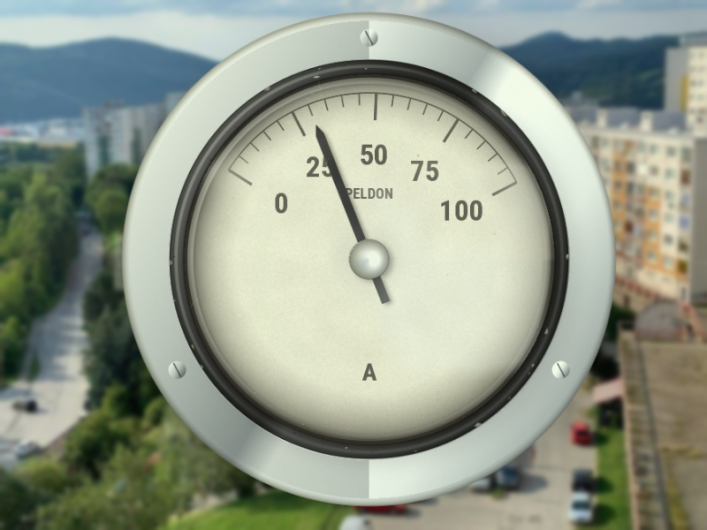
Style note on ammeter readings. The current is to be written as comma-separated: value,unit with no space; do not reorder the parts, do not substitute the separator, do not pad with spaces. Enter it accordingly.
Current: 30,A
